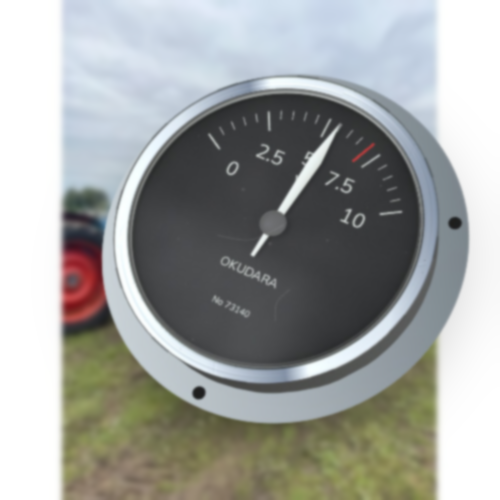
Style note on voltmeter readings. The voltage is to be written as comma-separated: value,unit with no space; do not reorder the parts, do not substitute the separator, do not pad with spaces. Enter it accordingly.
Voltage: 5.5,V
